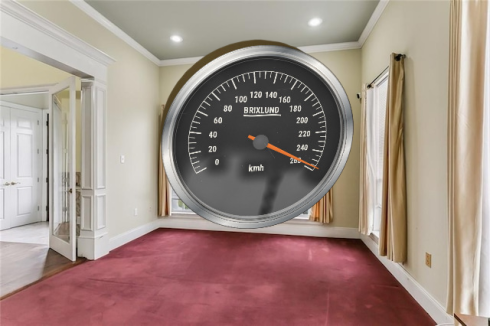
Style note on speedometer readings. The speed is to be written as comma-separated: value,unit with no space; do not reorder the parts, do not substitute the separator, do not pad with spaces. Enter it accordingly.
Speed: 255,km/h
